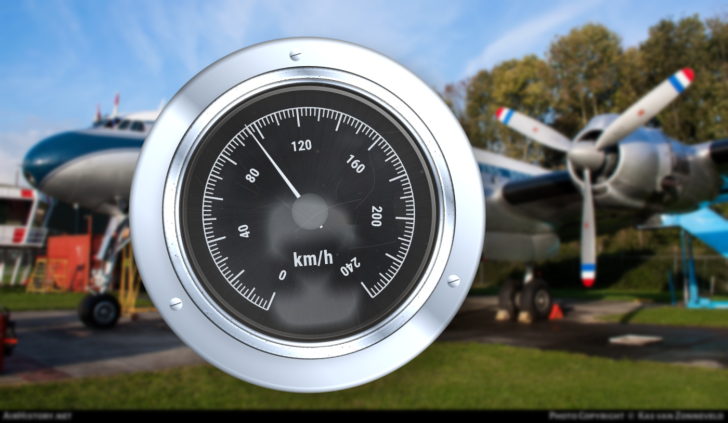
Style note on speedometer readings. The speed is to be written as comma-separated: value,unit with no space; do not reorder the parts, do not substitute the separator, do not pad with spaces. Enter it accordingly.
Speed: 96,km/h
